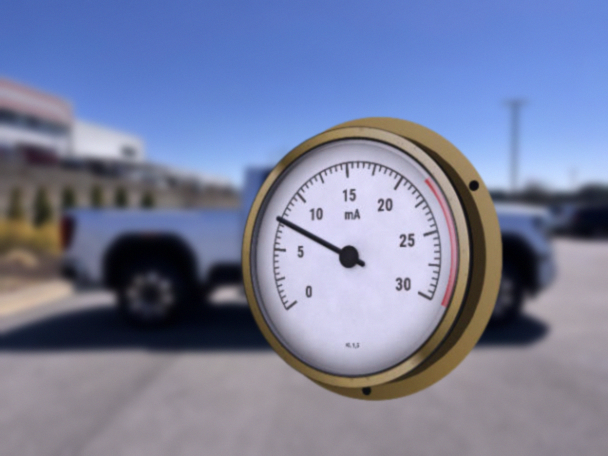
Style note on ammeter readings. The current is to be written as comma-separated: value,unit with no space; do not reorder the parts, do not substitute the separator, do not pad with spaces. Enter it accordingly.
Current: 7.5,mA
